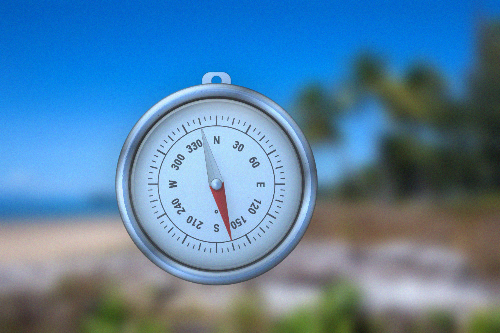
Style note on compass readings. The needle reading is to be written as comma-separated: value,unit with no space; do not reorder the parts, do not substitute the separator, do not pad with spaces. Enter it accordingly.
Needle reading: 165,°
